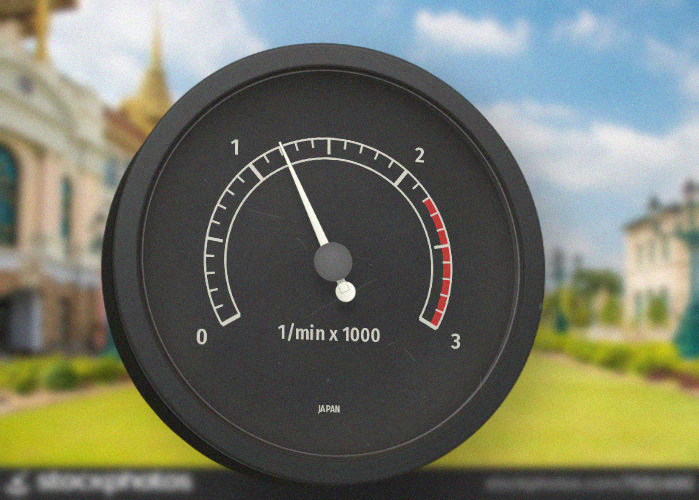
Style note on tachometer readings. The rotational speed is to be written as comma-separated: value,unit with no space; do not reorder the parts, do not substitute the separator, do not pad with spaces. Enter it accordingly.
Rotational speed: 1200,rpm
